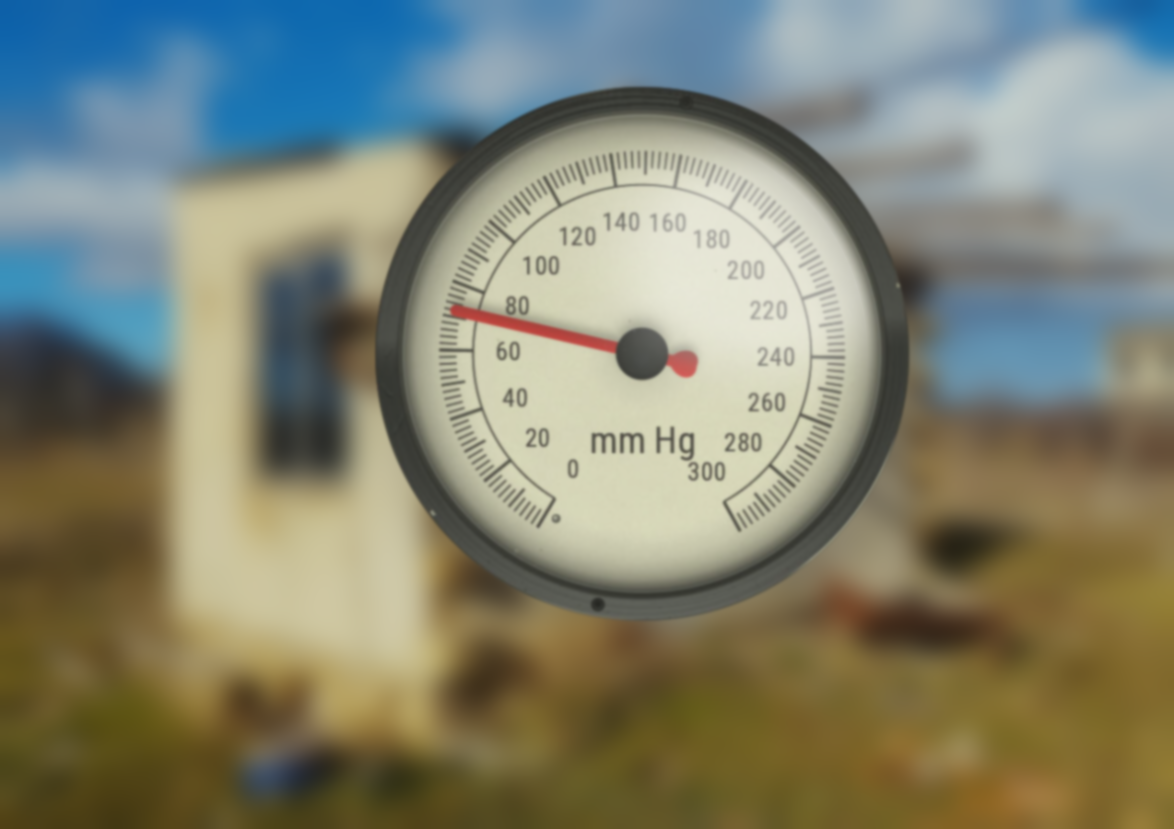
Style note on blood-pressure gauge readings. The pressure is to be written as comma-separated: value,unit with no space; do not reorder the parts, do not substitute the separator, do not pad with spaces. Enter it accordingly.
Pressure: 72,mmHg
